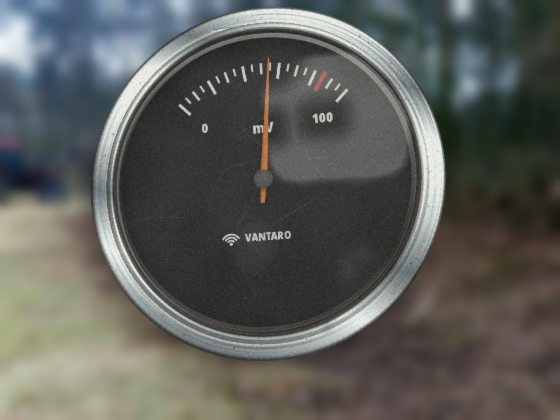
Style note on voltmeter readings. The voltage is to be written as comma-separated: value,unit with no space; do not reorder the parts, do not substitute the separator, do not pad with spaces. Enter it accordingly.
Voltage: 55,mV
